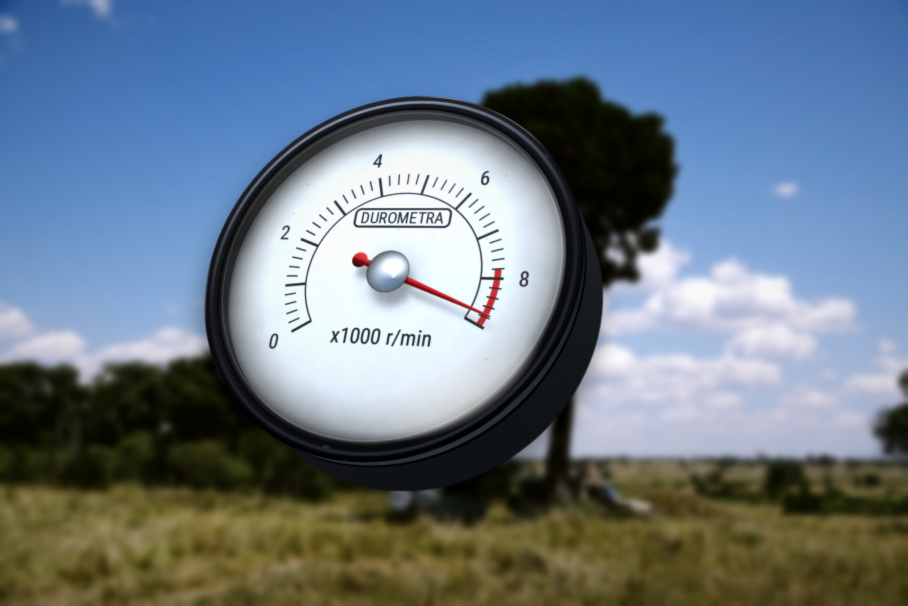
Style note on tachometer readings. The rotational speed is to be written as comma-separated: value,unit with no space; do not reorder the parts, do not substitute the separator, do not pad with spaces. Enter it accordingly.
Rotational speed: 8800,rpm
